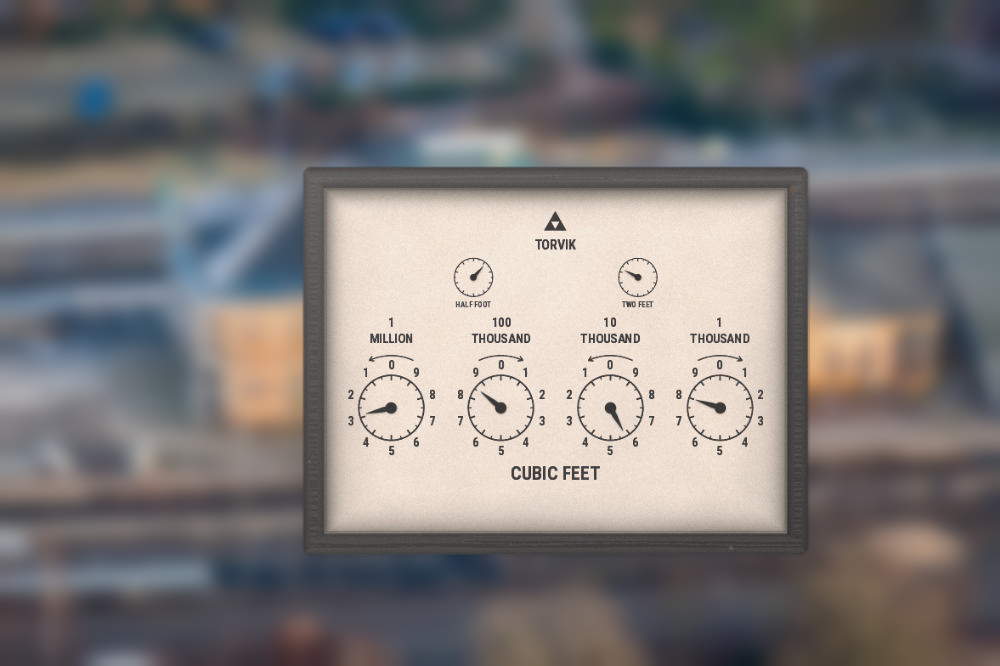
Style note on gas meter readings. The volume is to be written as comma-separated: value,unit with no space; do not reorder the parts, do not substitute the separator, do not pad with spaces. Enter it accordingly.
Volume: 285800,ft³
